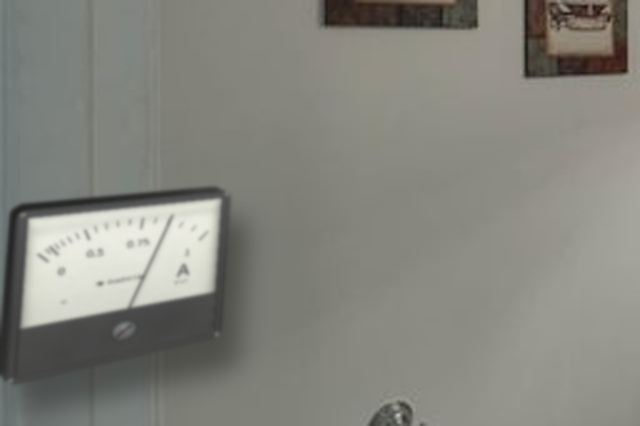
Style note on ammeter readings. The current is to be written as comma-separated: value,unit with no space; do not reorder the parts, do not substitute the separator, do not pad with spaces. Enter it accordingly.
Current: 0.85,A
